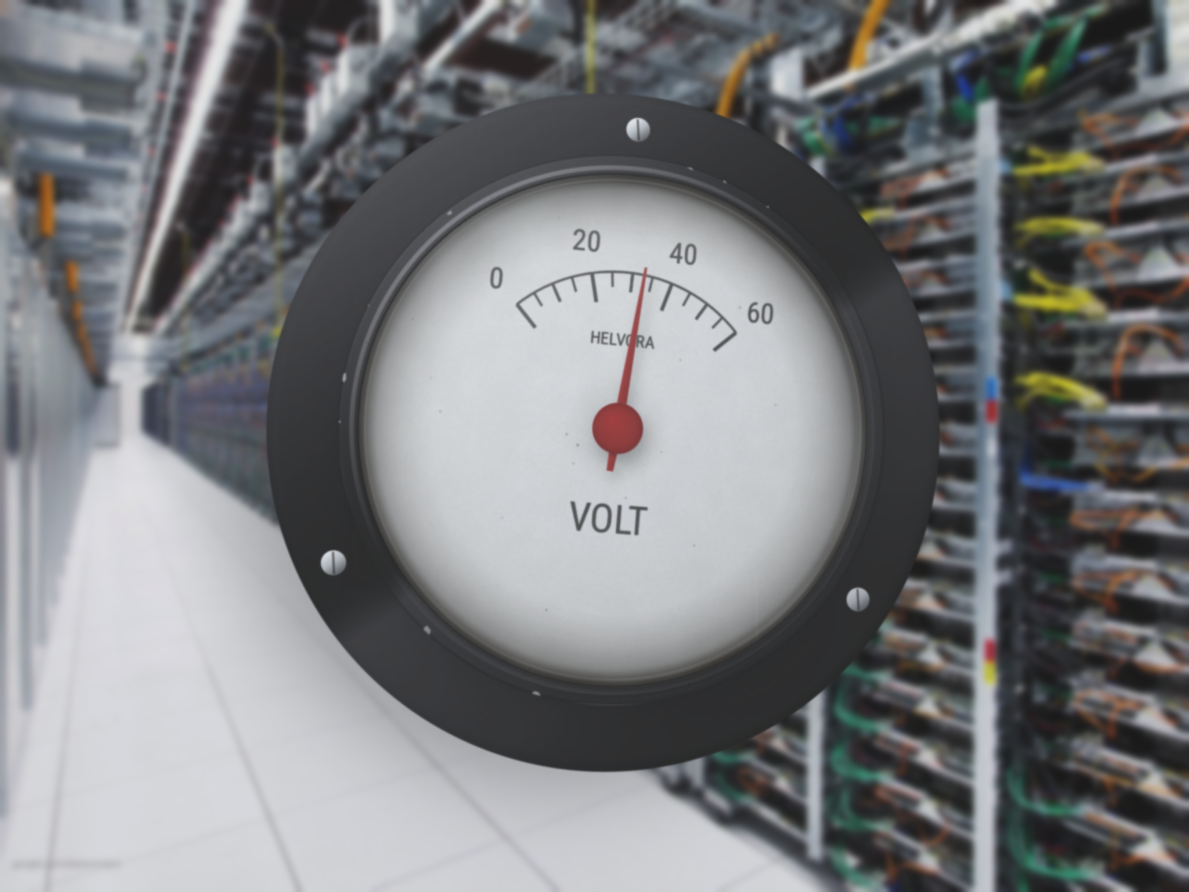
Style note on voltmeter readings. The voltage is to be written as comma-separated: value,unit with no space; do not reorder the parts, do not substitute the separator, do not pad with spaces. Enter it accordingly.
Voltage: 32.5,V
